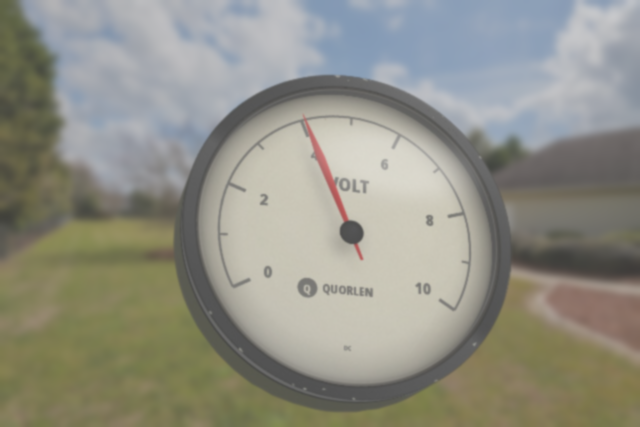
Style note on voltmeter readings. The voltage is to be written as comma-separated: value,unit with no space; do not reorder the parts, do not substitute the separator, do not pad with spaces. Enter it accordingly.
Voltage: 4,V
